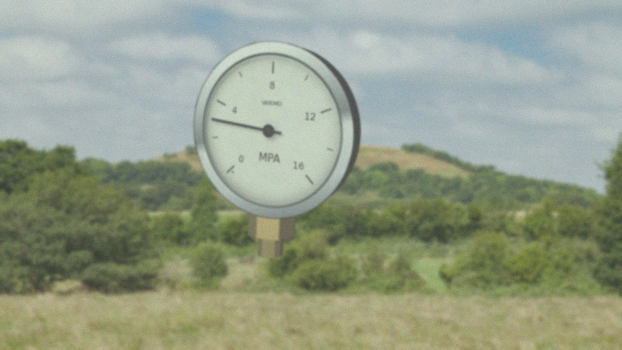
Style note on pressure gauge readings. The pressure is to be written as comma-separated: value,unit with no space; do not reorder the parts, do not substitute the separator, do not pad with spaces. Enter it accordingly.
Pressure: 3,MPa
